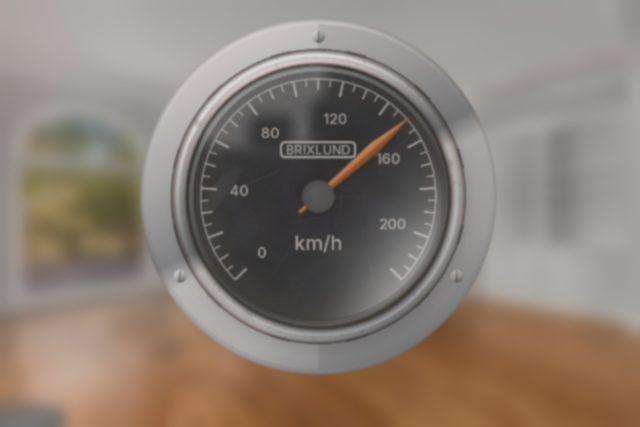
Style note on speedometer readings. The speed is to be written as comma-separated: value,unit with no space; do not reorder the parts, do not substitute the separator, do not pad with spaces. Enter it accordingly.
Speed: 150,km/h
